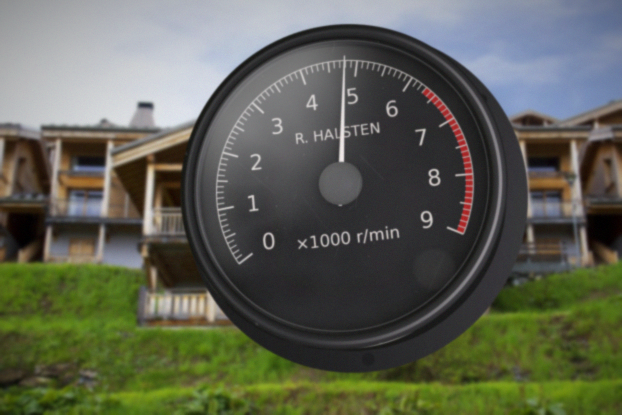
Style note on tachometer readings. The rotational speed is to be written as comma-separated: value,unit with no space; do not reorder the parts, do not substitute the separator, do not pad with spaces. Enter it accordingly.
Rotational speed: 4800,rpm
